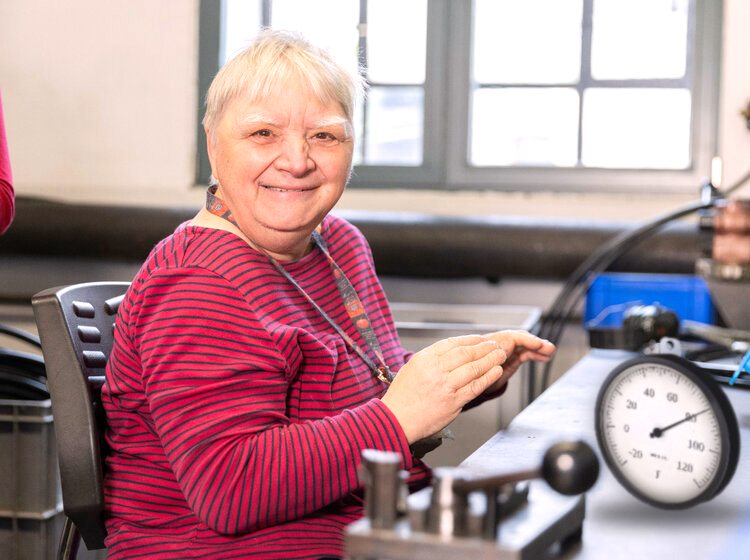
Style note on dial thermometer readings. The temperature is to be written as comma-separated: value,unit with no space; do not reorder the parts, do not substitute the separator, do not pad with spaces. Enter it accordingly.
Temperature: 80,°F
